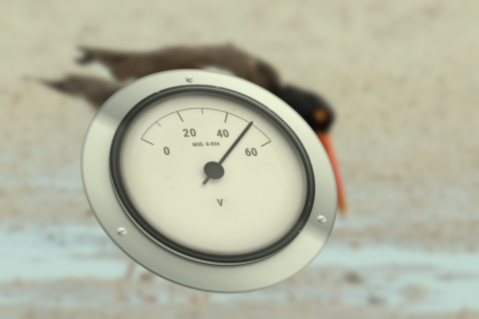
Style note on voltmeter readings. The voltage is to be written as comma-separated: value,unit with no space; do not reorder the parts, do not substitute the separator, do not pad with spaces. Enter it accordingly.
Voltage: 50,V
